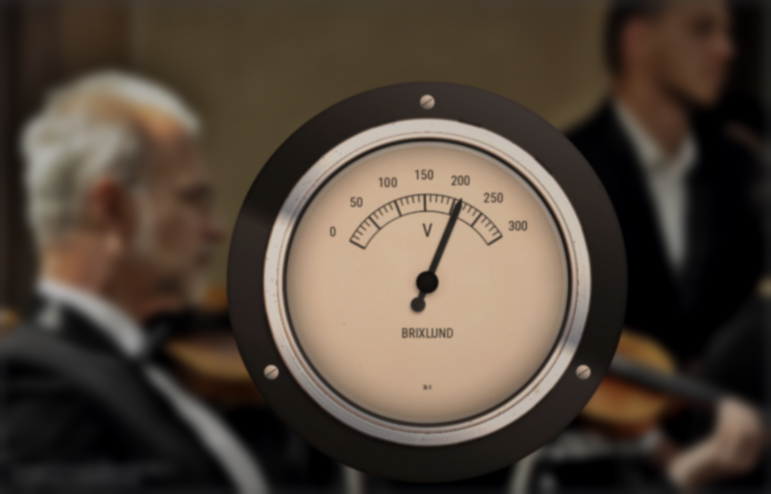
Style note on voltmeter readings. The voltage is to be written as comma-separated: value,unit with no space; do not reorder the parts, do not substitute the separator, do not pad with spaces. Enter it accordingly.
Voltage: 210,V
